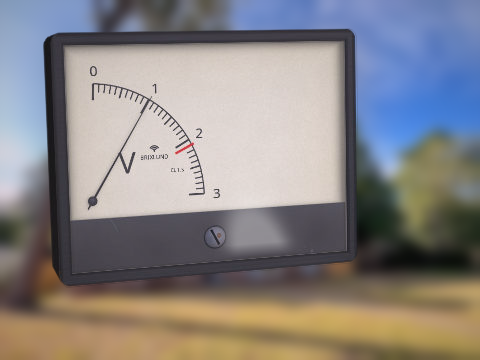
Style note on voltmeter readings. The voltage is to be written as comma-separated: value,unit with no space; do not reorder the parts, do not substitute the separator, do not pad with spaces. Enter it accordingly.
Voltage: 1,V
